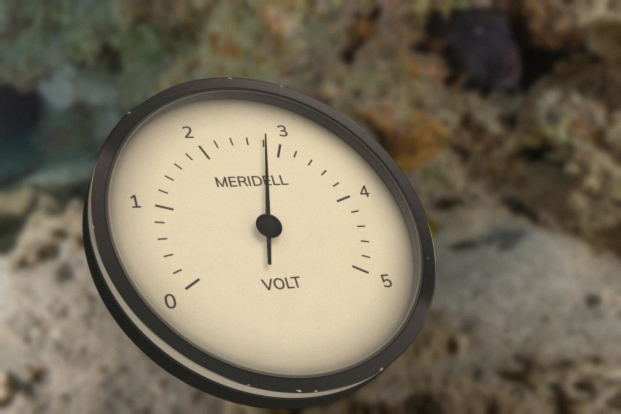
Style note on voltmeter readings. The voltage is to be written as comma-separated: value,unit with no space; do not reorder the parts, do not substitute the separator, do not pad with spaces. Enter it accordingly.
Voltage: 2.8,V
